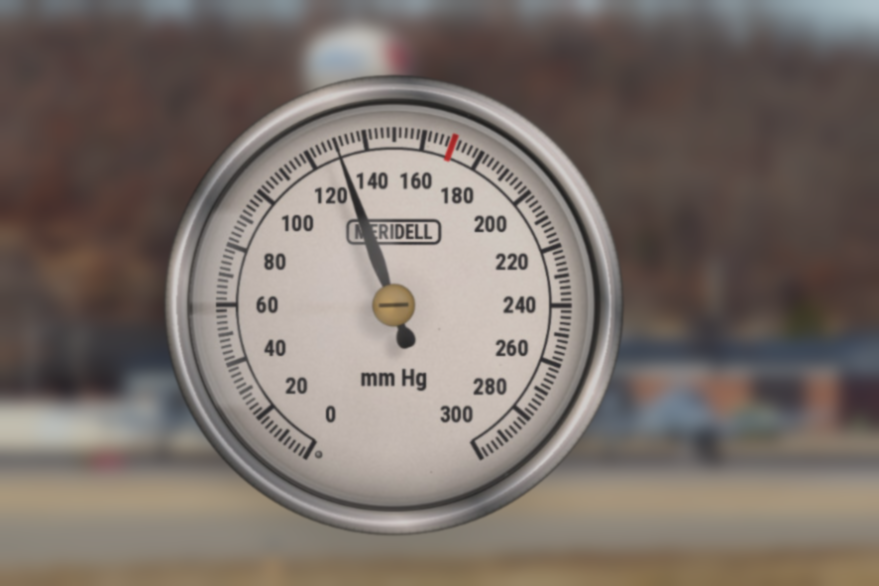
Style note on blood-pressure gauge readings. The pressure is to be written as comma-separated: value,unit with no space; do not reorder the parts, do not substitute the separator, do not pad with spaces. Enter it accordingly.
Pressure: 130,mmHg
